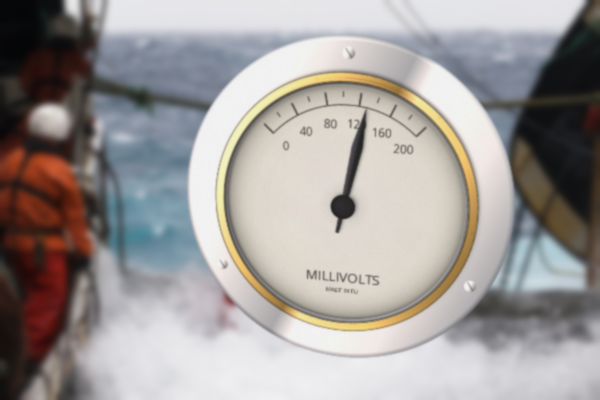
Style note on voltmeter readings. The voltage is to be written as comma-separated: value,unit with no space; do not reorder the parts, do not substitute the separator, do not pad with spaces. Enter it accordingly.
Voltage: 130,mV
